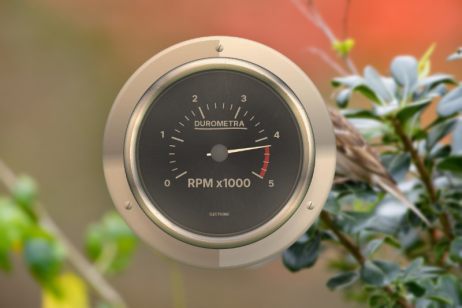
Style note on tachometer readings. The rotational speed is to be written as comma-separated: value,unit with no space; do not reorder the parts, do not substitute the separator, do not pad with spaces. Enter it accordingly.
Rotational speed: 4200,rpm
